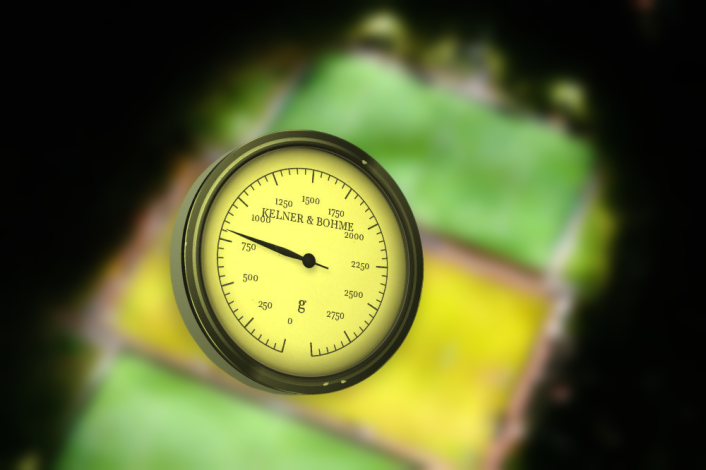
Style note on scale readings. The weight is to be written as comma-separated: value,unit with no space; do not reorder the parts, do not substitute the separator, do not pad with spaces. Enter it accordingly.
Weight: 800,g
